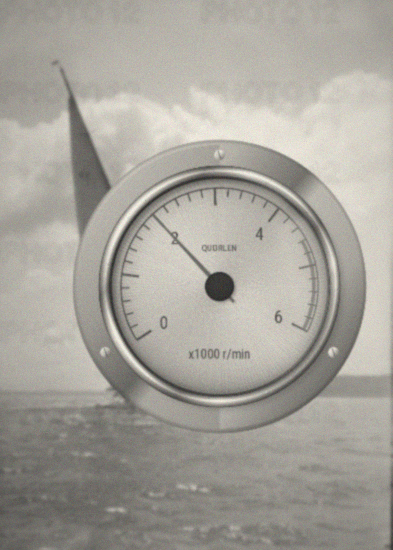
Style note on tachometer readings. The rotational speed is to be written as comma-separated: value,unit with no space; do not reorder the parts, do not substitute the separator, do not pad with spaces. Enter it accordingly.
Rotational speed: 2000,rpm
